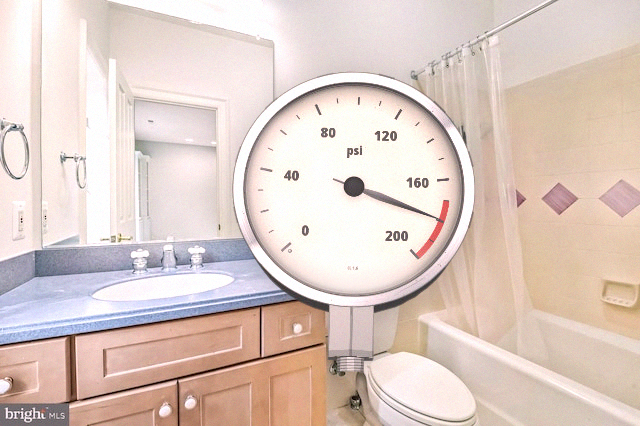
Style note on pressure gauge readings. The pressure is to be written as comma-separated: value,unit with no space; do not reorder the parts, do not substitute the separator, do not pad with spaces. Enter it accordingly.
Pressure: 180,psi
